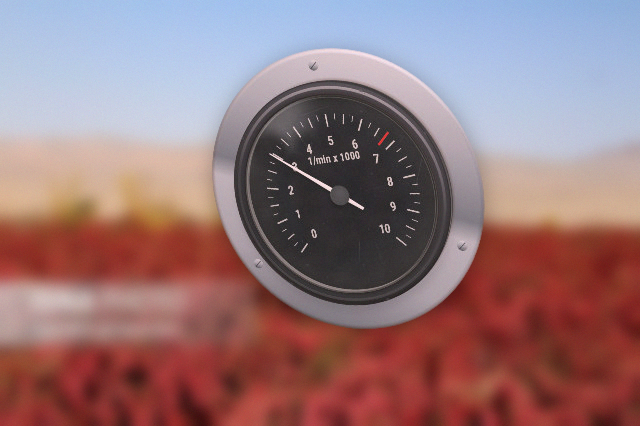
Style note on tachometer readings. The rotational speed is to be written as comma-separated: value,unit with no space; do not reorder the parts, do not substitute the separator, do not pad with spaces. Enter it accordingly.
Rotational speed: 3000,rpm
